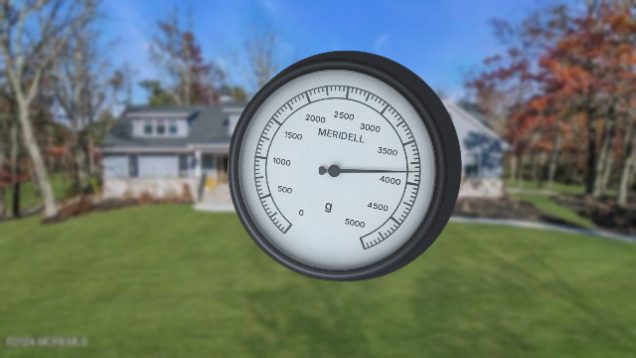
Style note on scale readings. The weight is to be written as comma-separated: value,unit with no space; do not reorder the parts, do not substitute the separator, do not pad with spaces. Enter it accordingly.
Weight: 3850,g
